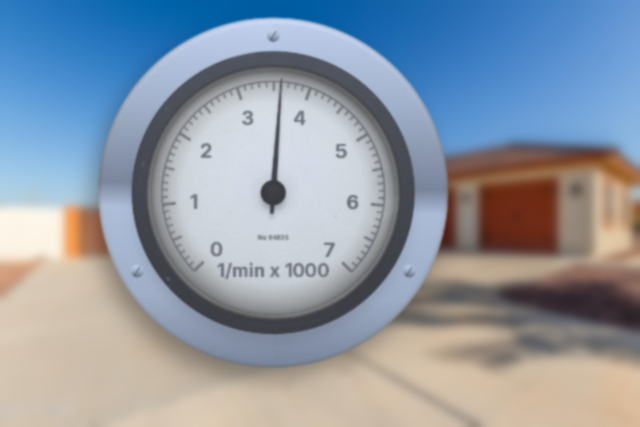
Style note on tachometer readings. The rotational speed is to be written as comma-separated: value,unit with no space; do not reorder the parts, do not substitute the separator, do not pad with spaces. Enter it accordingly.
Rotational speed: 3600,rpm
